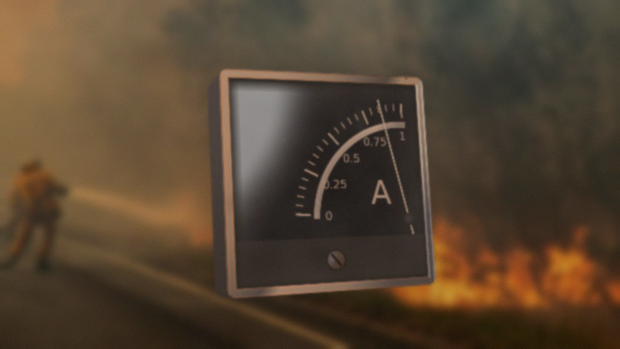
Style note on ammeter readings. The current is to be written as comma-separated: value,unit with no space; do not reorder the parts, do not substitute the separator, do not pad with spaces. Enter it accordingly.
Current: 0.85,A
